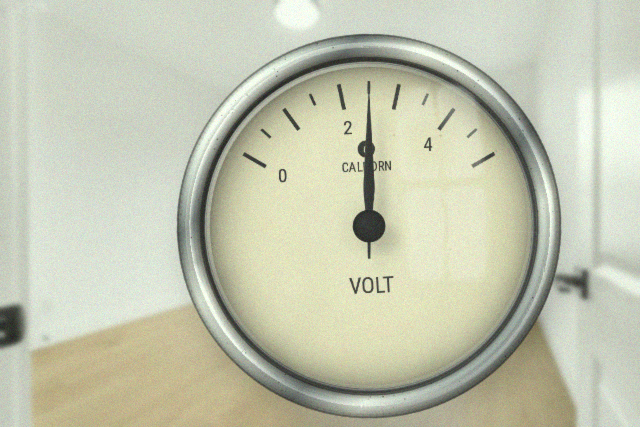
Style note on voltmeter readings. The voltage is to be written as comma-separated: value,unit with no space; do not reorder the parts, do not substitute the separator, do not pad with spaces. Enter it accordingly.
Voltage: 2.5,V
